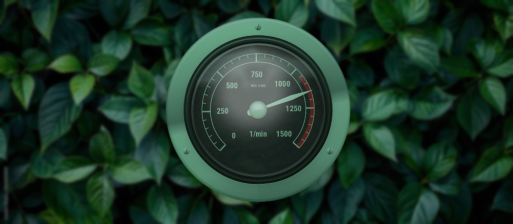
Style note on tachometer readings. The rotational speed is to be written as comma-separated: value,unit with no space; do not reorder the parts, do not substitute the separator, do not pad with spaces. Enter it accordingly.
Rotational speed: 1150,rpm
